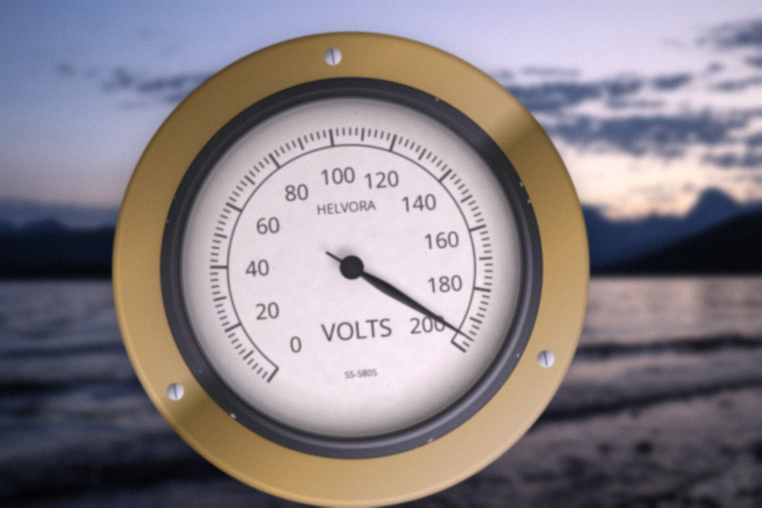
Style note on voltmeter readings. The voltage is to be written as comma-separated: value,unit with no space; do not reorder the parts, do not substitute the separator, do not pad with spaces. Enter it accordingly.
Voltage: 196,V
